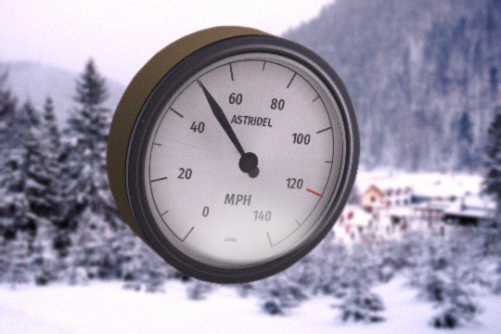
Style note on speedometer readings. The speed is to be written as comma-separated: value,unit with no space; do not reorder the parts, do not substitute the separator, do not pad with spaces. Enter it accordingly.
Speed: 50,mph
